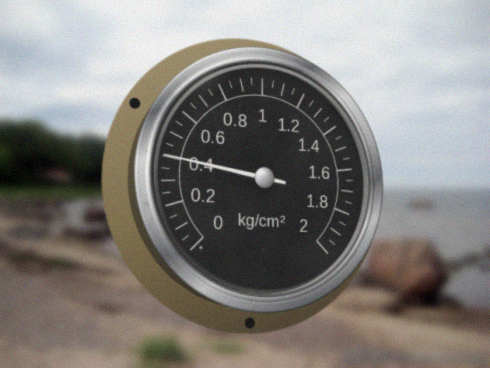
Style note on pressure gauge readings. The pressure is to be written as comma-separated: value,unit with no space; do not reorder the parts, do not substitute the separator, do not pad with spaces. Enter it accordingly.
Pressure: 0.4,kg/cm²
